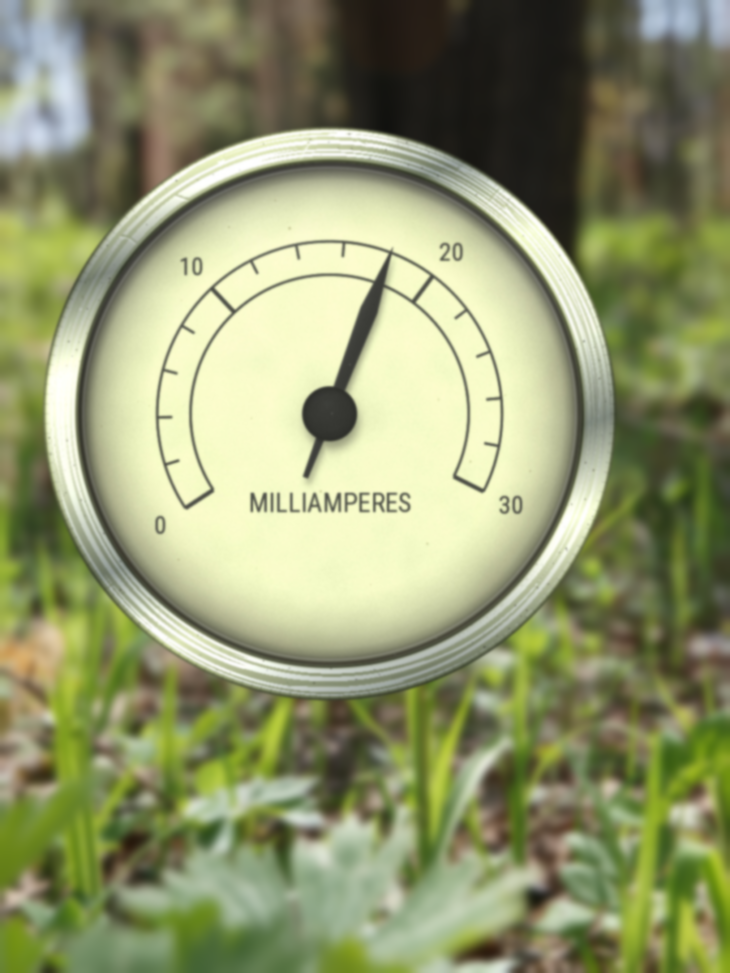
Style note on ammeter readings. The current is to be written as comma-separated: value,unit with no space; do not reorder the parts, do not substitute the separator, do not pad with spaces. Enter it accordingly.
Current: 18,mA
